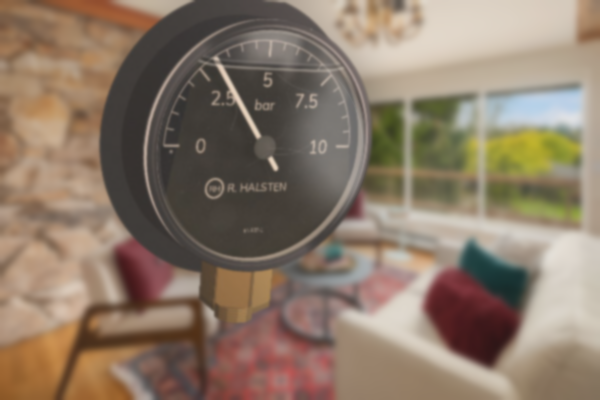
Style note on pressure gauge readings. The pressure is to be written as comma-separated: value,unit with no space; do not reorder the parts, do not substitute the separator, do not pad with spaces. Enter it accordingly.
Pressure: 3,bar
